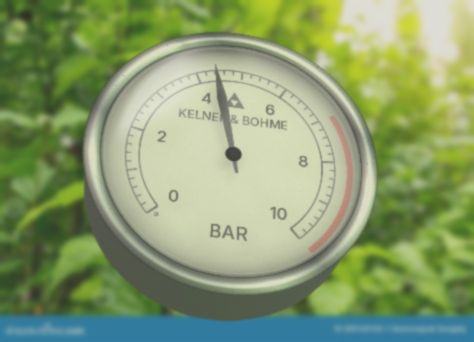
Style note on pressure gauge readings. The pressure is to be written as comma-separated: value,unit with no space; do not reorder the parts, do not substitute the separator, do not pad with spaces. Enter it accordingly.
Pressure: 4.4,bar
